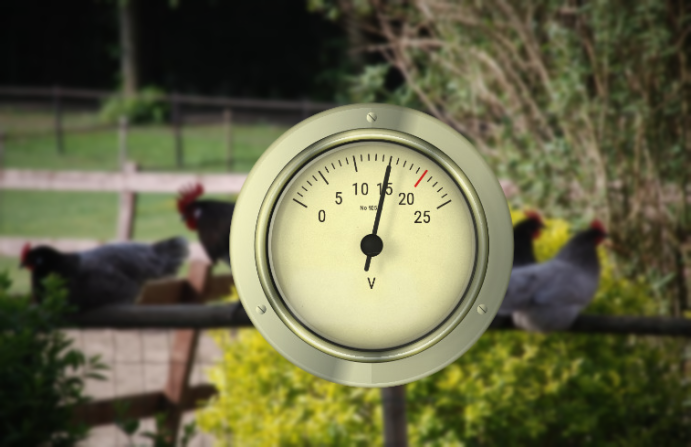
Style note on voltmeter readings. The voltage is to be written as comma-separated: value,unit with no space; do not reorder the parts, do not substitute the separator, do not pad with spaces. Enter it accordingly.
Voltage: 15,V
